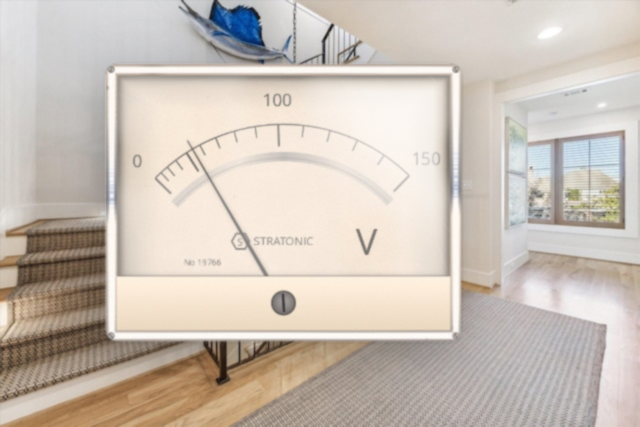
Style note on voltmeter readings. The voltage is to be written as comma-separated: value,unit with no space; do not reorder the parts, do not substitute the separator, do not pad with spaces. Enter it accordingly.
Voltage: 55,V
